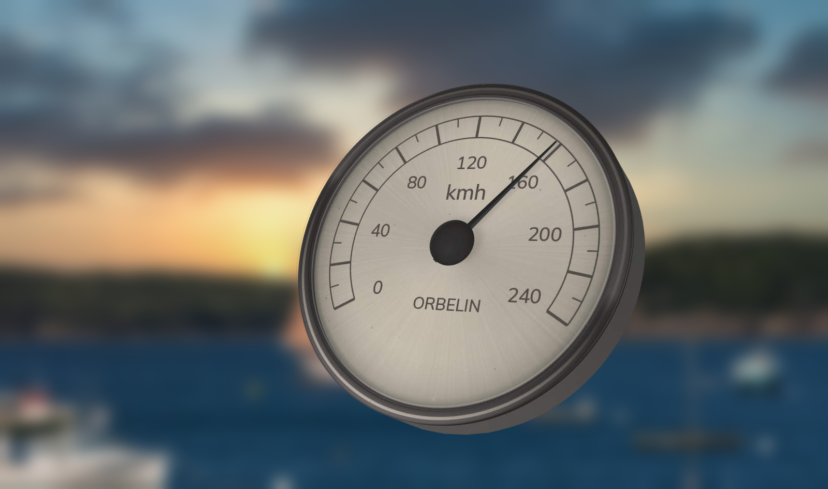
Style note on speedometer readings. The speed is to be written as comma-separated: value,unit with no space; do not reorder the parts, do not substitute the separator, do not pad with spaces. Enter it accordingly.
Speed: 160,km/h
